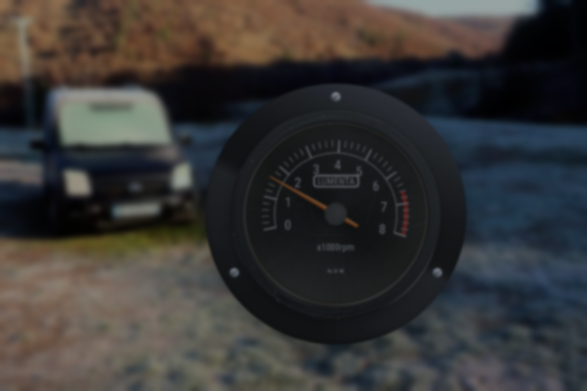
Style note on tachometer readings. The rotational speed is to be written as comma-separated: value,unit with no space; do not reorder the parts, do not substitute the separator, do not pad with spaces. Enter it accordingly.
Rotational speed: 1600,rpm
